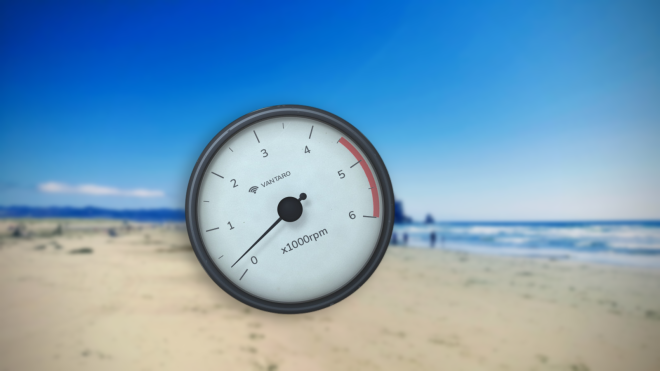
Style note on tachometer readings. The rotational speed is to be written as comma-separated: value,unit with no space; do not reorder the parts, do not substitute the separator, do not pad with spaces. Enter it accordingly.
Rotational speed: 250,rpm
